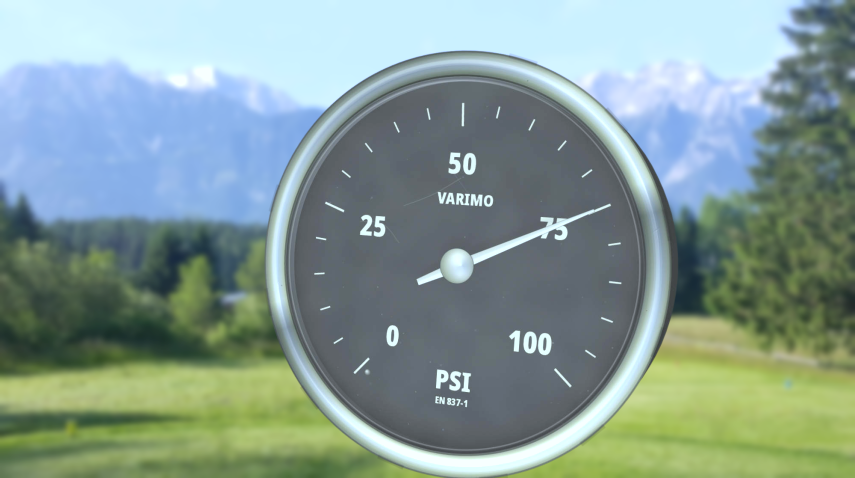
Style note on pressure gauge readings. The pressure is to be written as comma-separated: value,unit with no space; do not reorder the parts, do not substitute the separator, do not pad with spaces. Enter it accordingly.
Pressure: 75,psi
